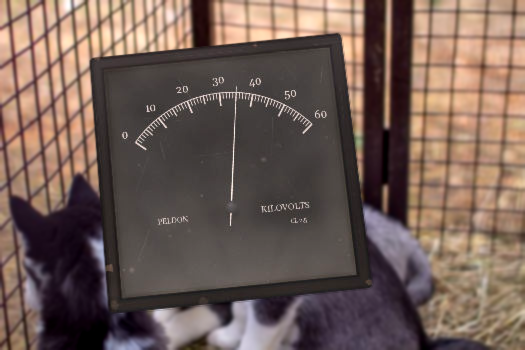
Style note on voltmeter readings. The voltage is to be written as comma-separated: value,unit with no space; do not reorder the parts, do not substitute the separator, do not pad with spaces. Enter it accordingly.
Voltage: 35,kV
